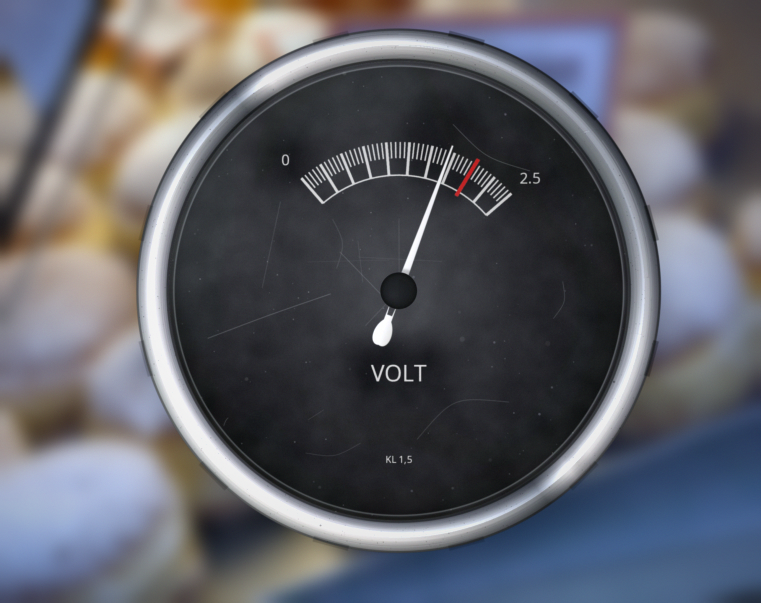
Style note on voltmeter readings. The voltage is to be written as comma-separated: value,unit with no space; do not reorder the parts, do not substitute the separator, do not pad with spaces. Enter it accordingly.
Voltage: 1.7,V
